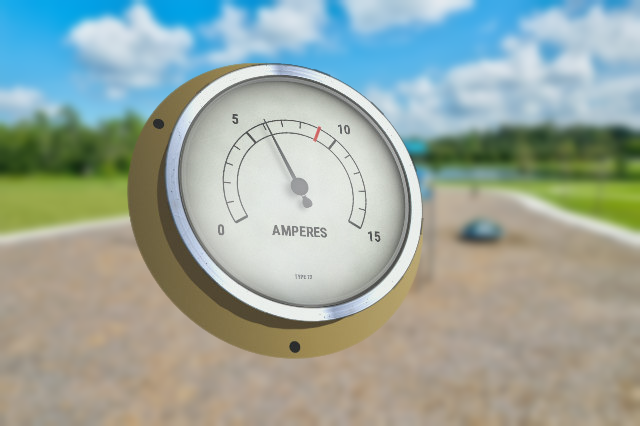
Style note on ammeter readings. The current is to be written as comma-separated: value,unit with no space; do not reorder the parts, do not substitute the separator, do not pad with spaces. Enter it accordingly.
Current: 6,A
